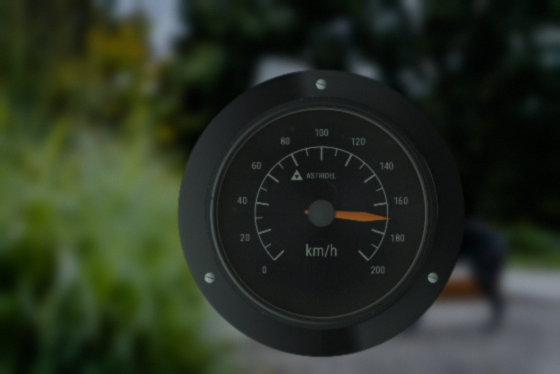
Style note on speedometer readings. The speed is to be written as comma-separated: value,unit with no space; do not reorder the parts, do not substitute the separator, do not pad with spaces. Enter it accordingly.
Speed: 170,km/h
